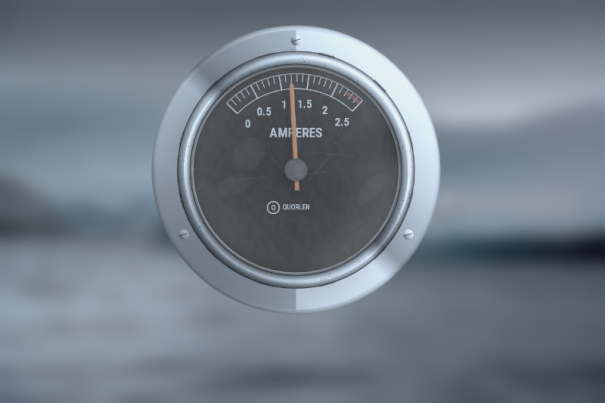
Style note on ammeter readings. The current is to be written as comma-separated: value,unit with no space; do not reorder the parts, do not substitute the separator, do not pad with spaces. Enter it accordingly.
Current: 1.2,A
